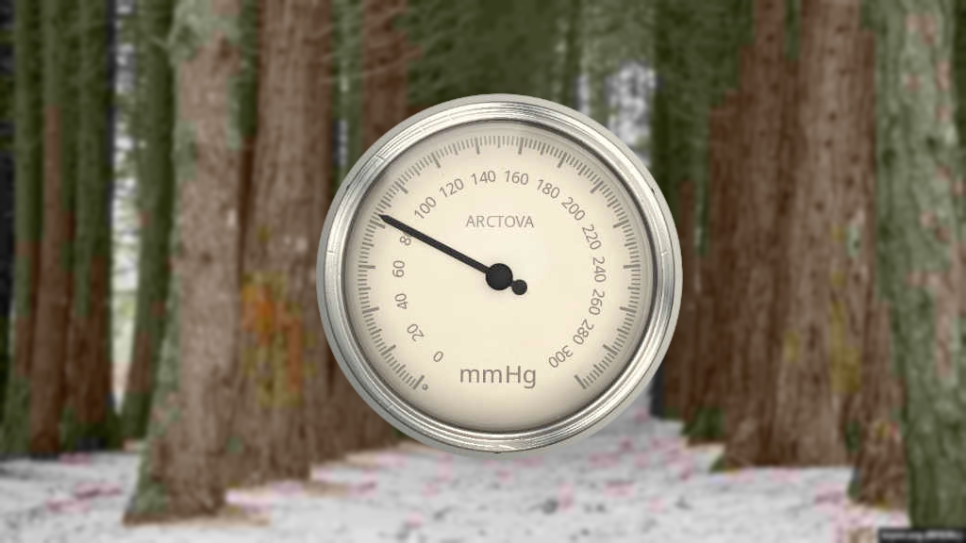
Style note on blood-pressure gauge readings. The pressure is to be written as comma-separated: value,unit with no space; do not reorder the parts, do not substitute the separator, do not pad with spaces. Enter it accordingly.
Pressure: 84,mmHg
